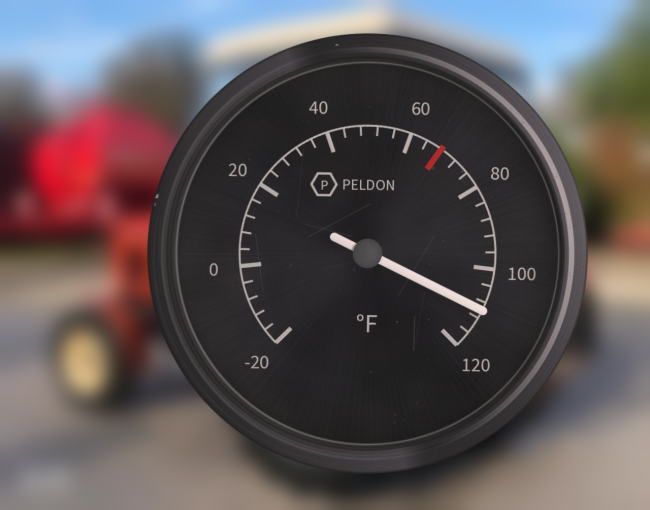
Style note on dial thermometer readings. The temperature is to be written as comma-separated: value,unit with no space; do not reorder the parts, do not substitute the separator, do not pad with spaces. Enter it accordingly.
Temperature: 110,°F
